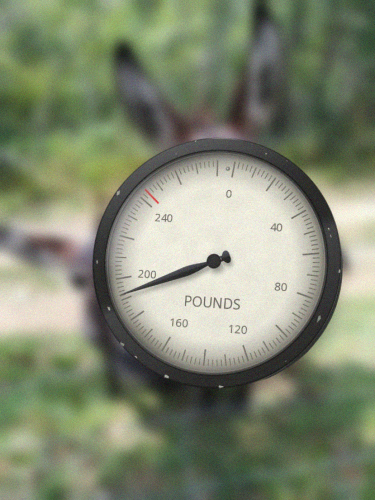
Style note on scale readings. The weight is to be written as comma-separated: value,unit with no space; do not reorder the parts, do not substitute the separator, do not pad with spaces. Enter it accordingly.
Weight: 192,lb
